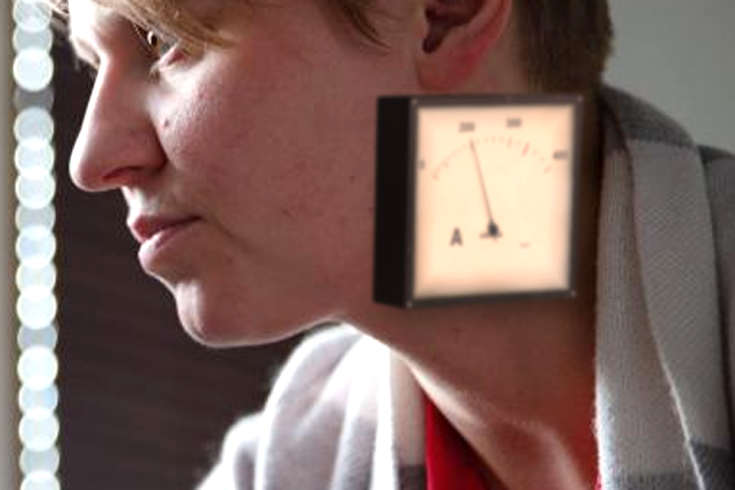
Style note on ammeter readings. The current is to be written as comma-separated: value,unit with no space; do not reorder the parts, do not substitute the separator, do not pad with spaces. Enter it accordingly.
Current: 200,A
